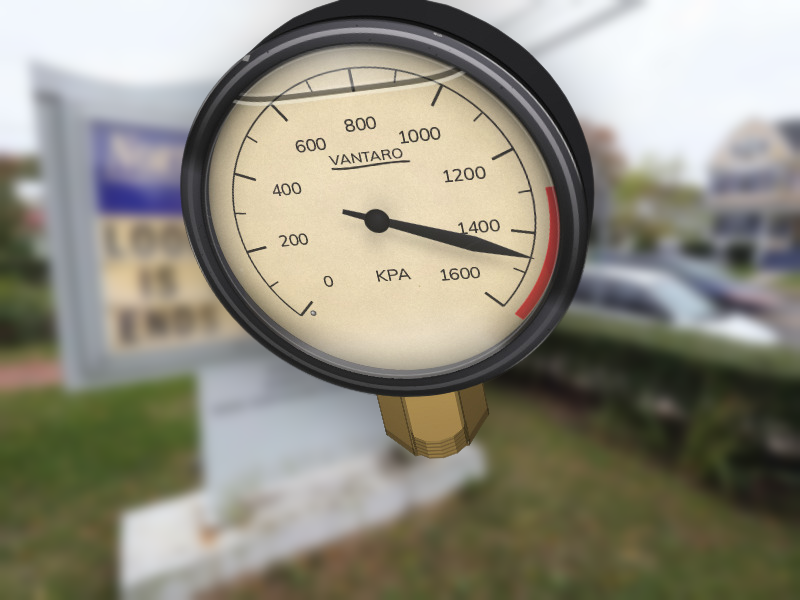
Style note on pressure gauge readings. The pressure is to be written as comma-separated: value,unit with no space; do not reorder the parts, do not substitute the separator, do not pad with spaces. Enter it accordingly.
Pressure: 1450,kPa
